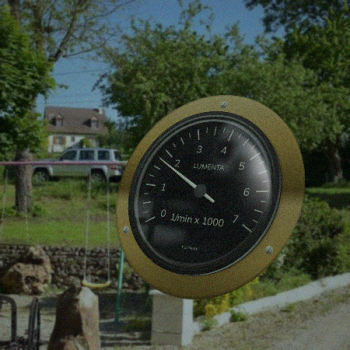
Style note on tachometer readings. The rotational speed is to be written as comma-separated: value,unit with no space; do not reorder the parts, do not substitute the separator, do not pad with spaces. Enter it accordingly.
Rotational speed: 1750,rpm
